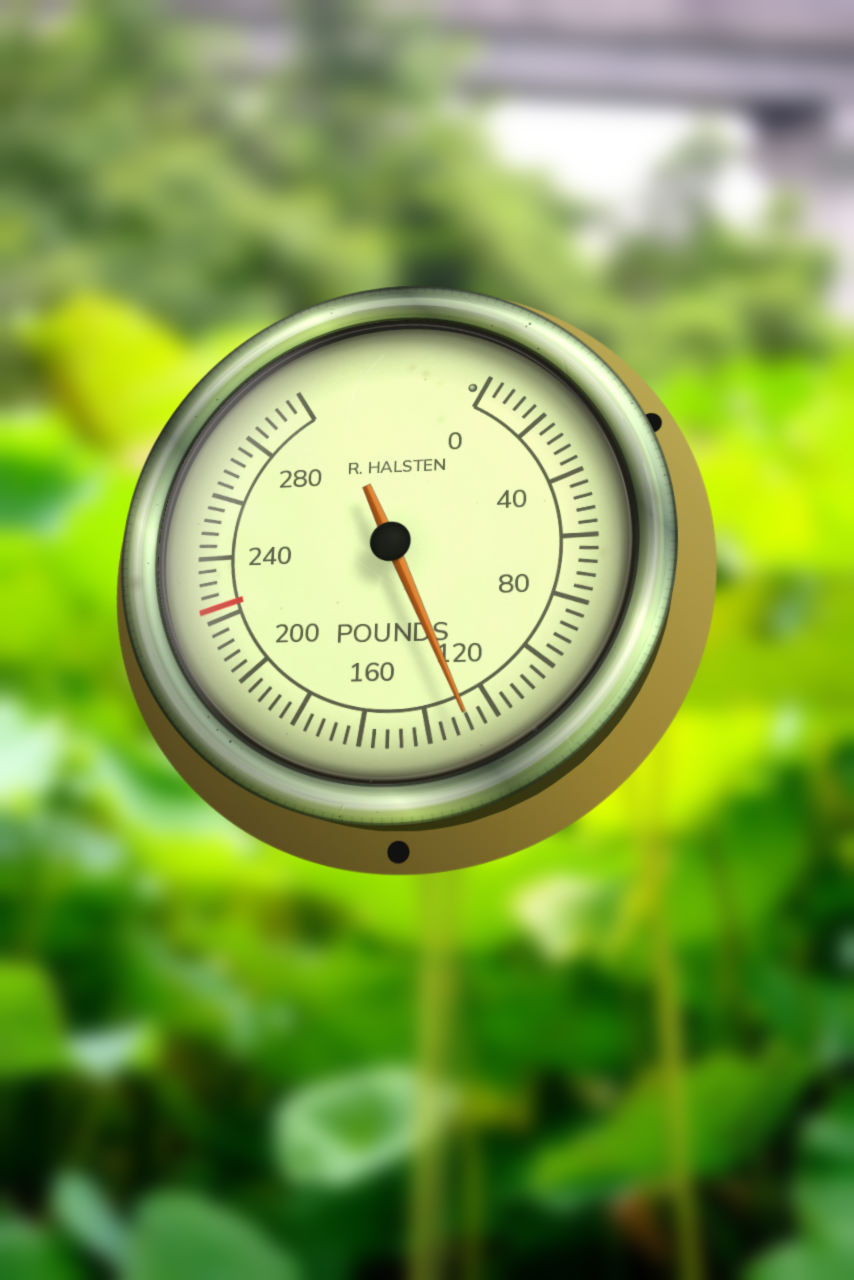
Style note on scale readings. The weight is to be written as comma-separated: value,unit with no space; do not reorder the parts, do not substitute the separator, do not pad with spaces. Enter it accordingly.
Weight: 128,lb
